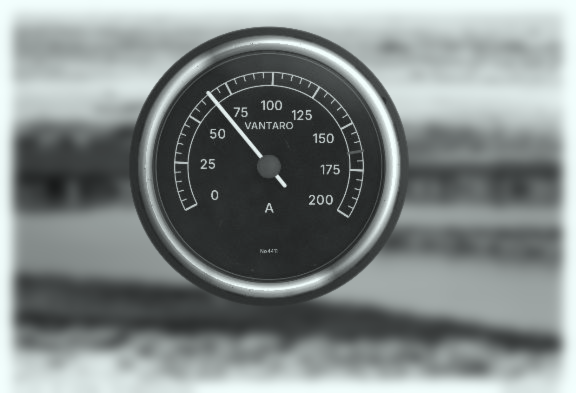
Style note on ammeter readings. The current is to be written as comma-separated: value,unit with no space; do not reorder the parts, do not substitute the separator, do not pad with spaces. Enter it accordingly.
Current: 65,A
